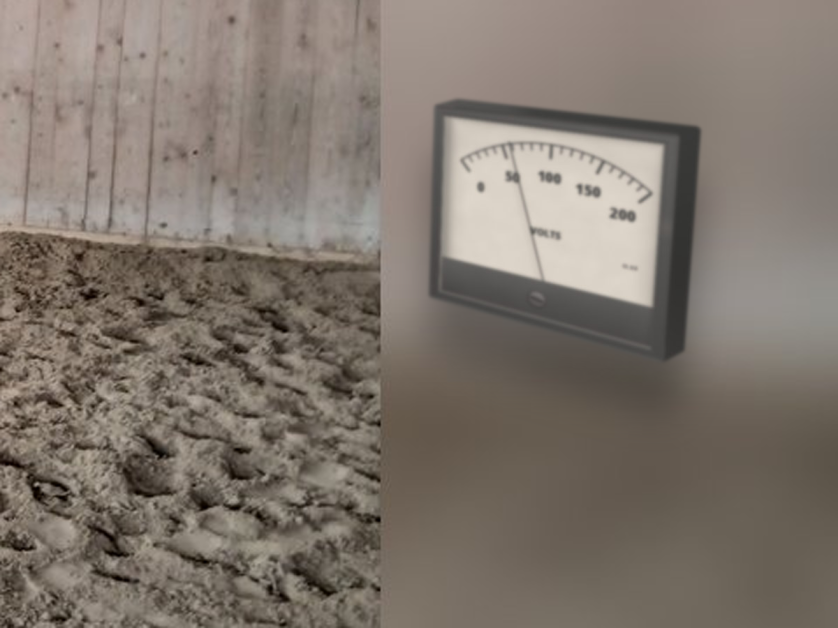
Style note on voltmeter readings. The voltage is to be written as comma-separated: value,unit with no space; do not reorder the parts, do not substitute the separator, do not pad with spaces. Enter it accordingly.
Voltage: 60,V
